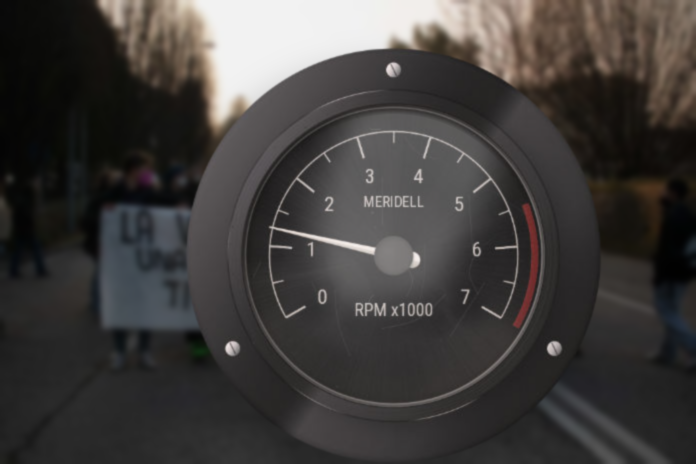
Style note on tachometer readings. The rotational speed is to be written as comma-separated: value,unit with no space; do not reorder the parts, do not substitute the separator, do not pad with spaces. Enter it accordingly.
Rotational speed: 1250,rpm
